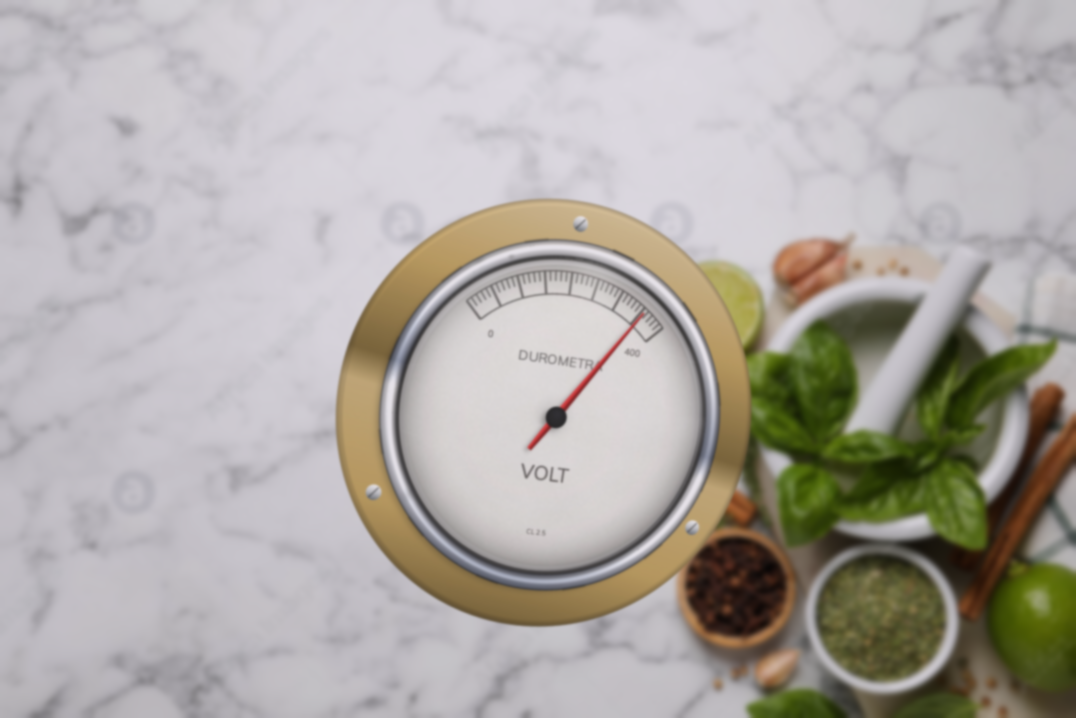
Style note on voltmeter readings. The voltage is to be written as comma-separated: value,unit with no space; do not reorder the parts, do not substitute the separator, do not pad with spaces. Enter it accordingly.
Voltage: 350,V
